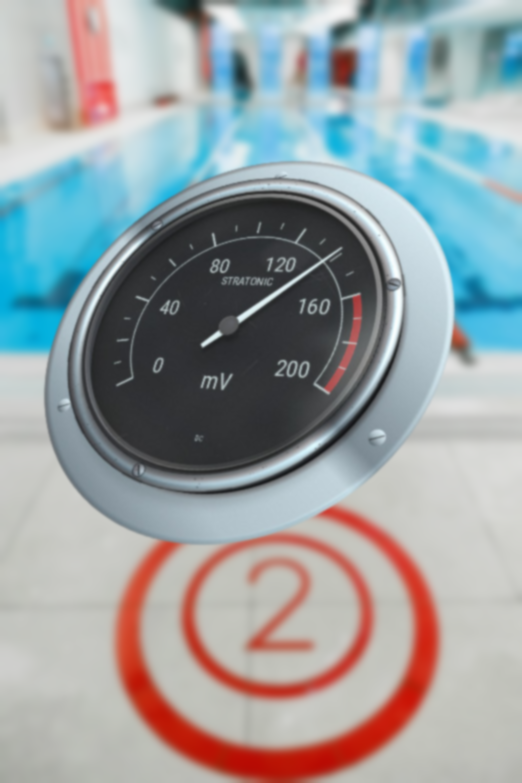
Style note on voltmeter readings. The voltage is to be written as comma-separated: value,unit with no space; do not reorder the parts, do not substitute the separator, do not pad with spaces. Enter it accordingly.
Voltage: 140,mV
